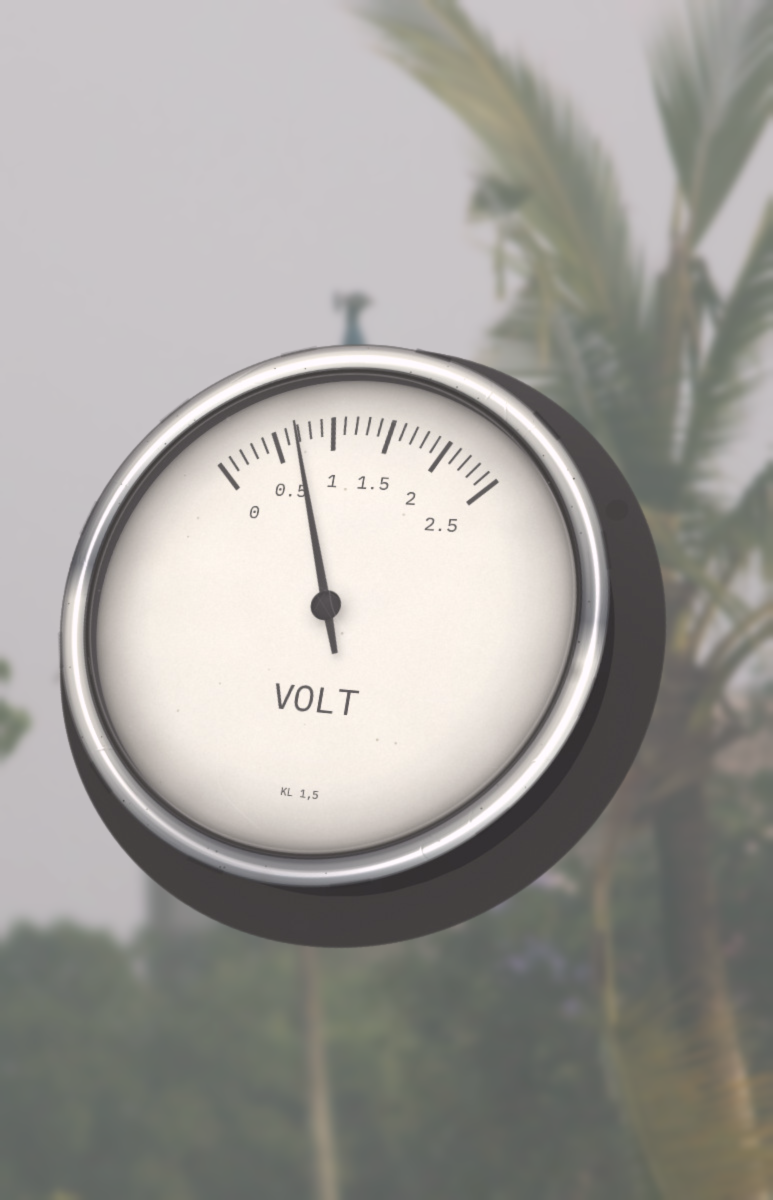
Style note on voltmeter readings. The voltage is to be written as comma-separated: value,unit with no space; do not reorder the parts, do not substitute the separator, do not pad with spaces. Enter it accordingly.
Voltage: 0.7,V
